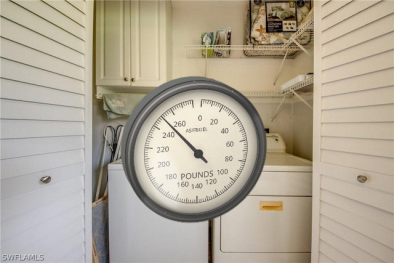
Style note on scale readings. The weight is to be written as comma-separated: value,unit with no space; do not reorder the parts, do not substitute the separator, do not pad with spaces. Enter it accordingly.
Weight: 250,lb
